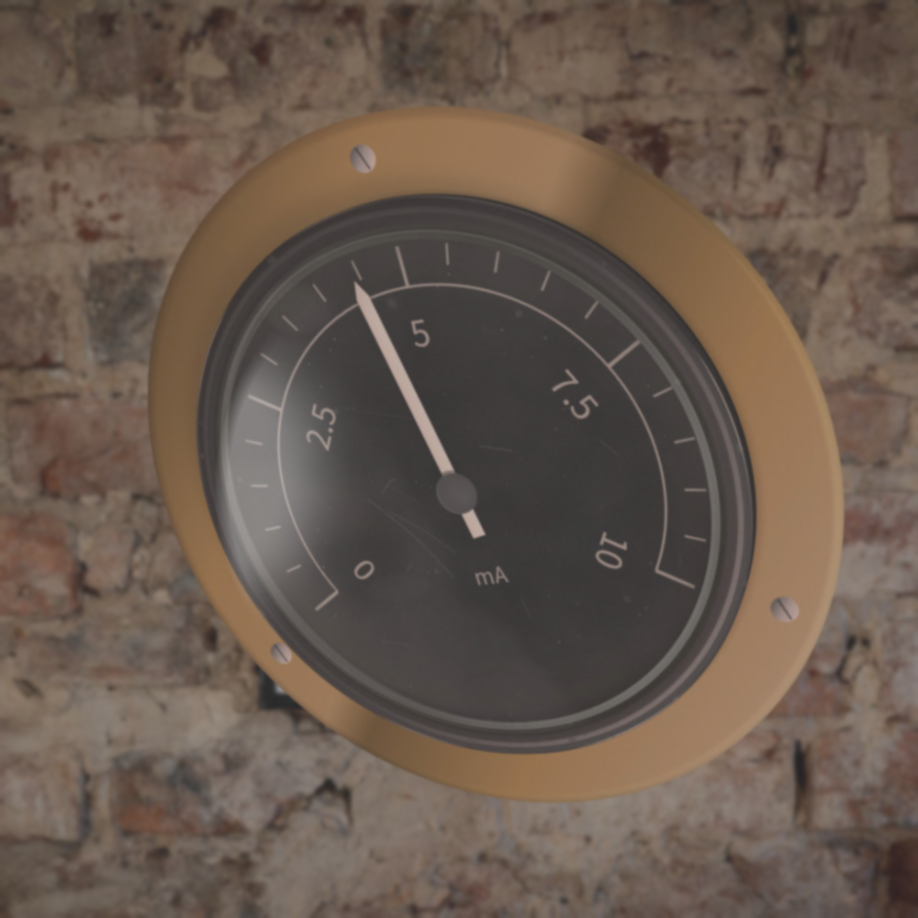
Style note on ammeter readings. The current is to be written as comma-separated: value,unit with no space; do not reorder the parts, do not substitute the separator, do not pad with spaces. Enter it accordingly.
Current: 4.5,mA
